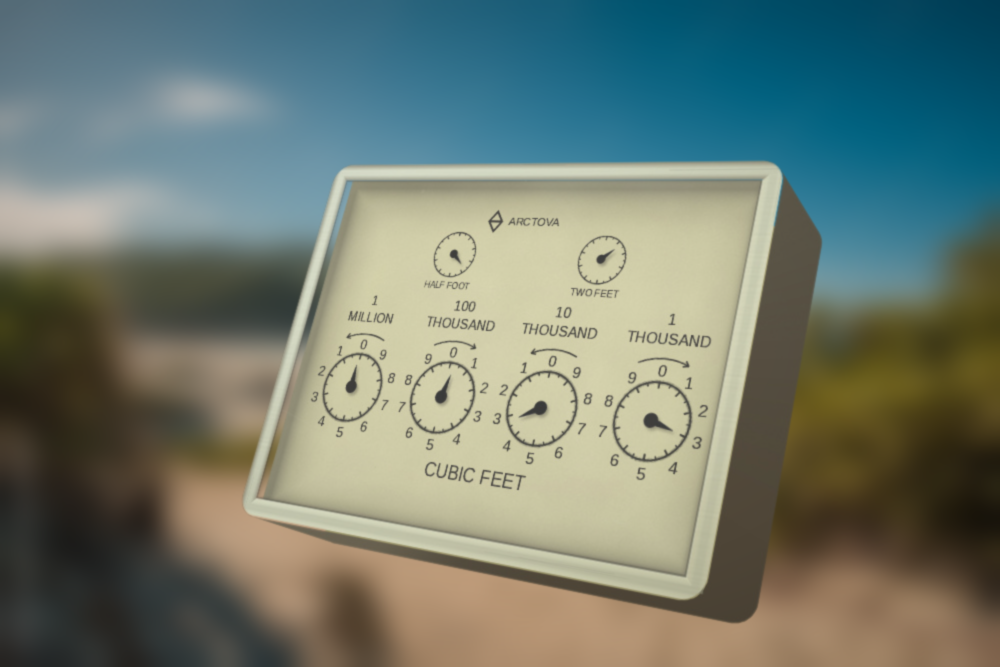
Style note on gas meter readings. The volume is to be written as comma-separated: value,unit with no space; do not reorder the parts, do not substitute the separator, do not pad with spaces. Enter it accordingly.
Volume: 3300,ft³
